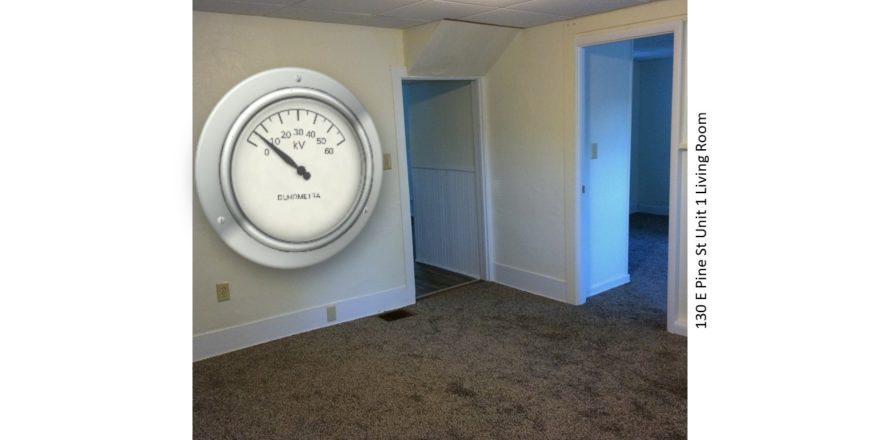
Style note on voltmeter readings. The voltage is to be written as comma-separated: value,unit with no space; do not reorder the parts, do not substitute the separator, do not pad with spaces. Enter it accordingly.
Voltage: 5,kV
